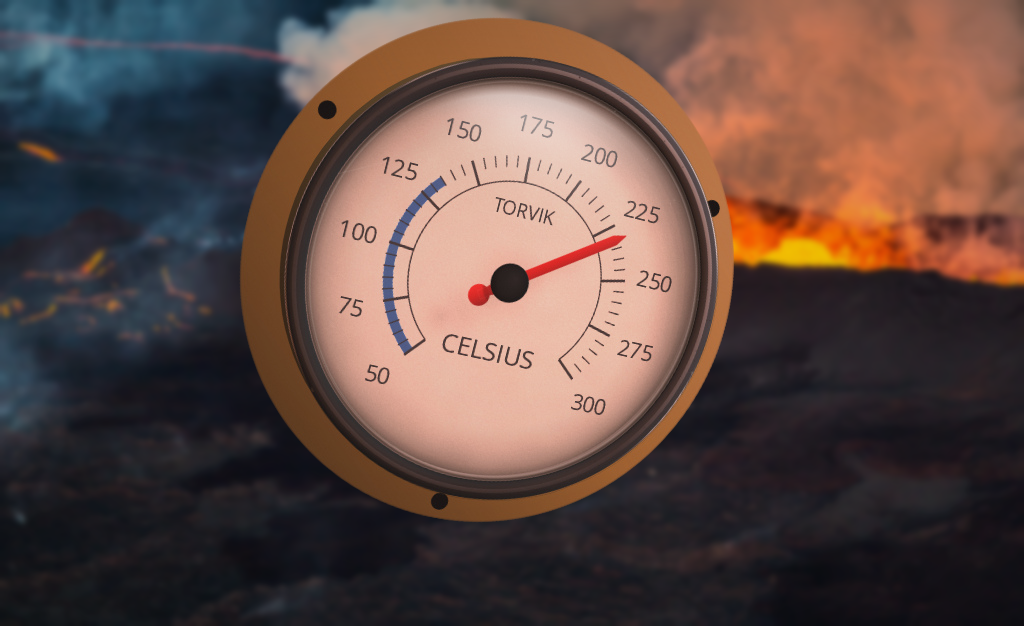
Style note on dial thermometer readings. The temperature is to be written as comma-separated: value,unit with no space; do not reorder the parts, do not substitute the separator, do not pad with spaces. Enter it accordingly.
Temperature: 230,°C
